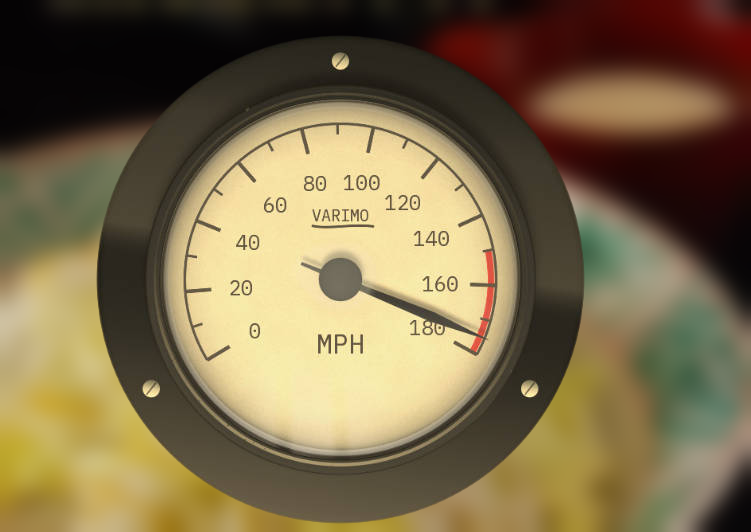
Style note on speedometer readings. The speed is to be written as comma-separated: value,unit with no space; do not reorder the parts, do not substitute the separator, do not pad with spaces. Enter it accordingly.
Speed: 175,mph
